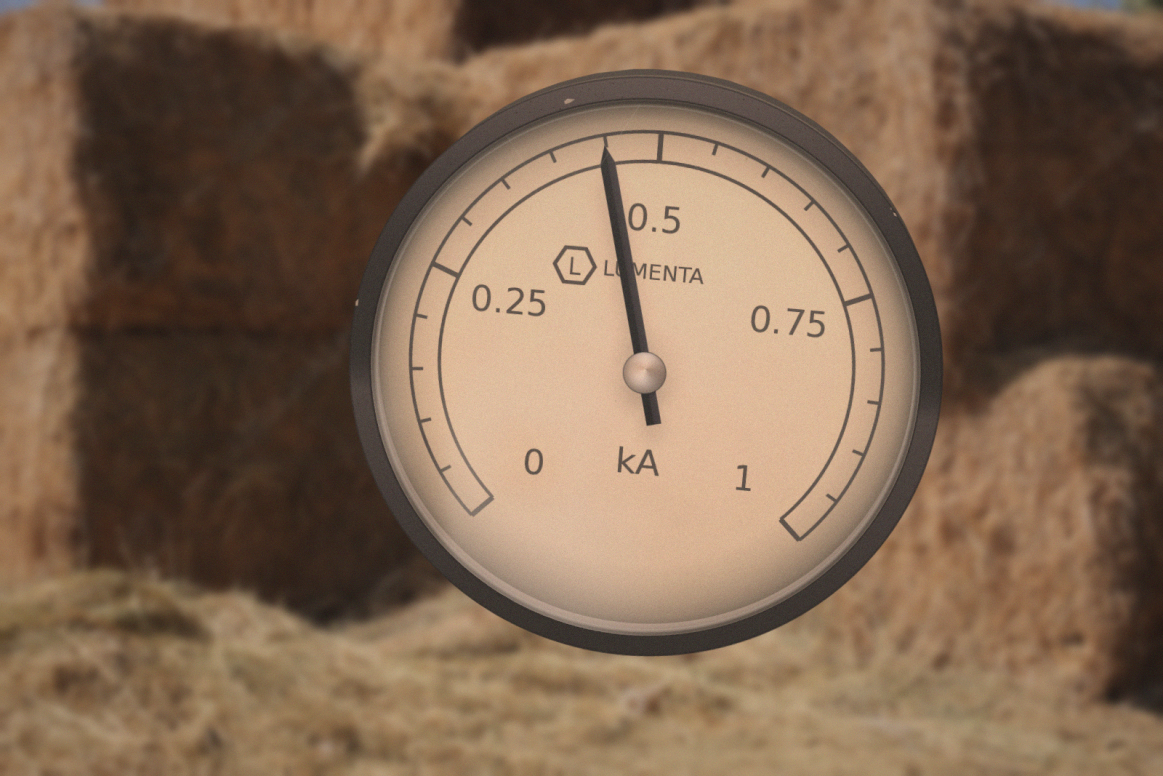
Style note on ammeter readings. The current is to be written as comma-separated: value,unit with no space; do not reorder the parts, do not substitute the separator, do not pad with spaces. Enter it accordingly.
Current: 0.45,kA
